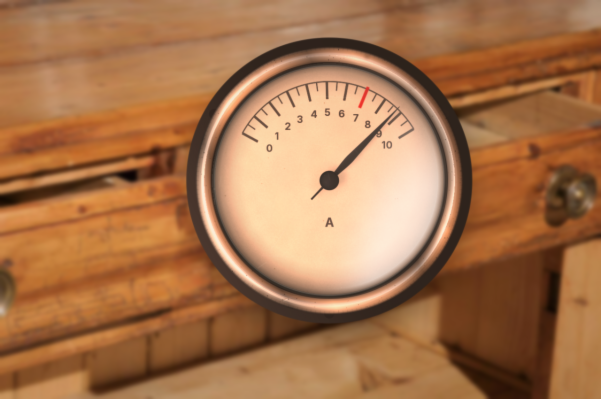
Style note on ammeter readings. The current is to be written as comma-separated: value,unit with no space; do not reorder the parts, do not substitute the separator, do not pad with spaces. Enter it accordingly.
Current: 8.75,A
